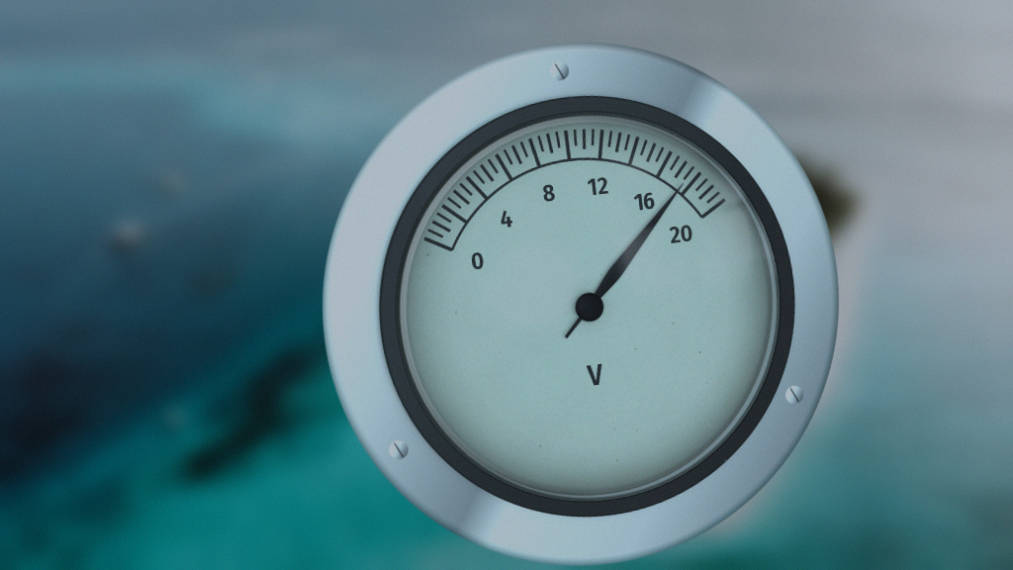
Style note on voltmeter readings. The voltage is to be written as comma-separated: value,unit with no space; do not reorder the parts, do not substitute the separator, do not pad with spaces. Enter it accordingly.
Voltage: 17.5,V
